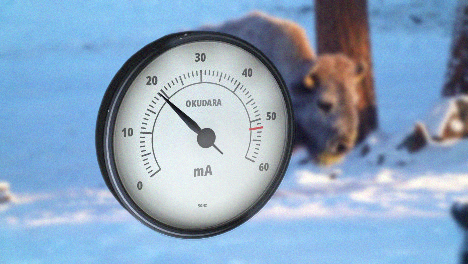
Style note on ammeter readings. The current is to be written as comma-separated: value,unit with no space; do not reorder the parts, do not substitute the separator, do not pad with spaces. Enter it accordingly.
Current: 19,mA
